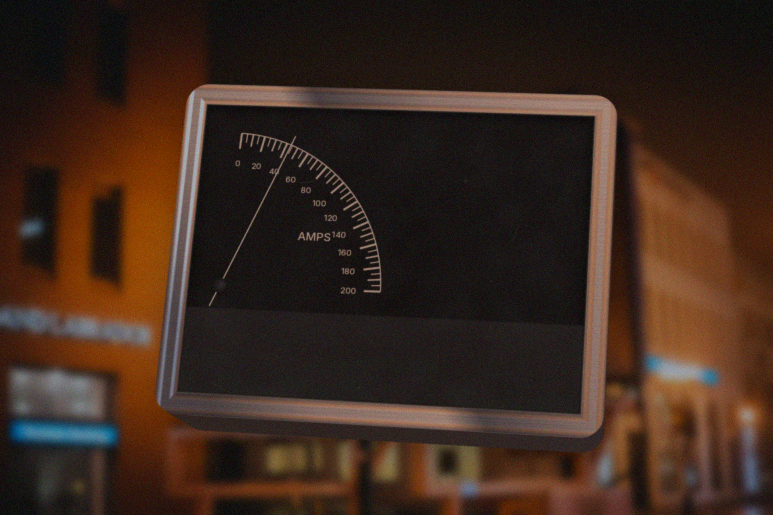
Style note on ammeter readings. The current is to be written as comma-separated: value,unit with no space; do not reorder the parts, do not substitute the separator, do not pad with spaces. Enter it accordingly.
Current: 45,A
